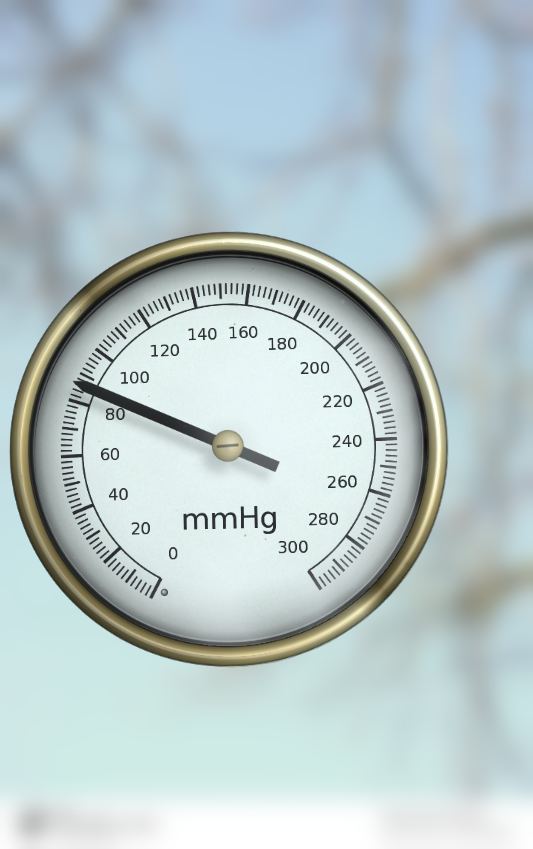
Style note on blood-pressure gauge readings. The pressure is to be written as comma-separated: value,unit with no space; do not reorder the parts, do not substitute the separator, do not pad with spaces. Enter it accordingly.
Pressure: 86,mmHg
